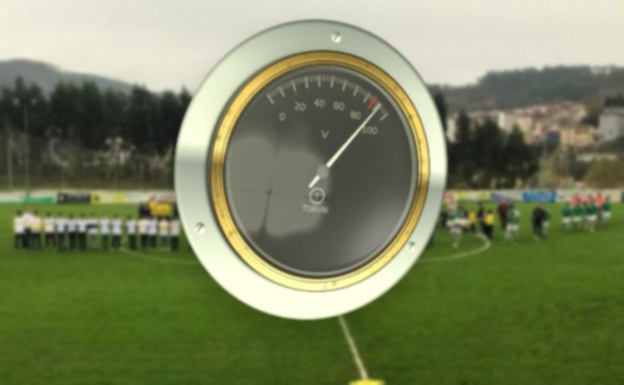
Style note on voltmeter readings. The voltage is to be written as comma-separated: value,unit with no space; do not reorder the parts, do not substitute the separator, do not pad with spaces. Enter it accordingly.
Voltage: 90,V
